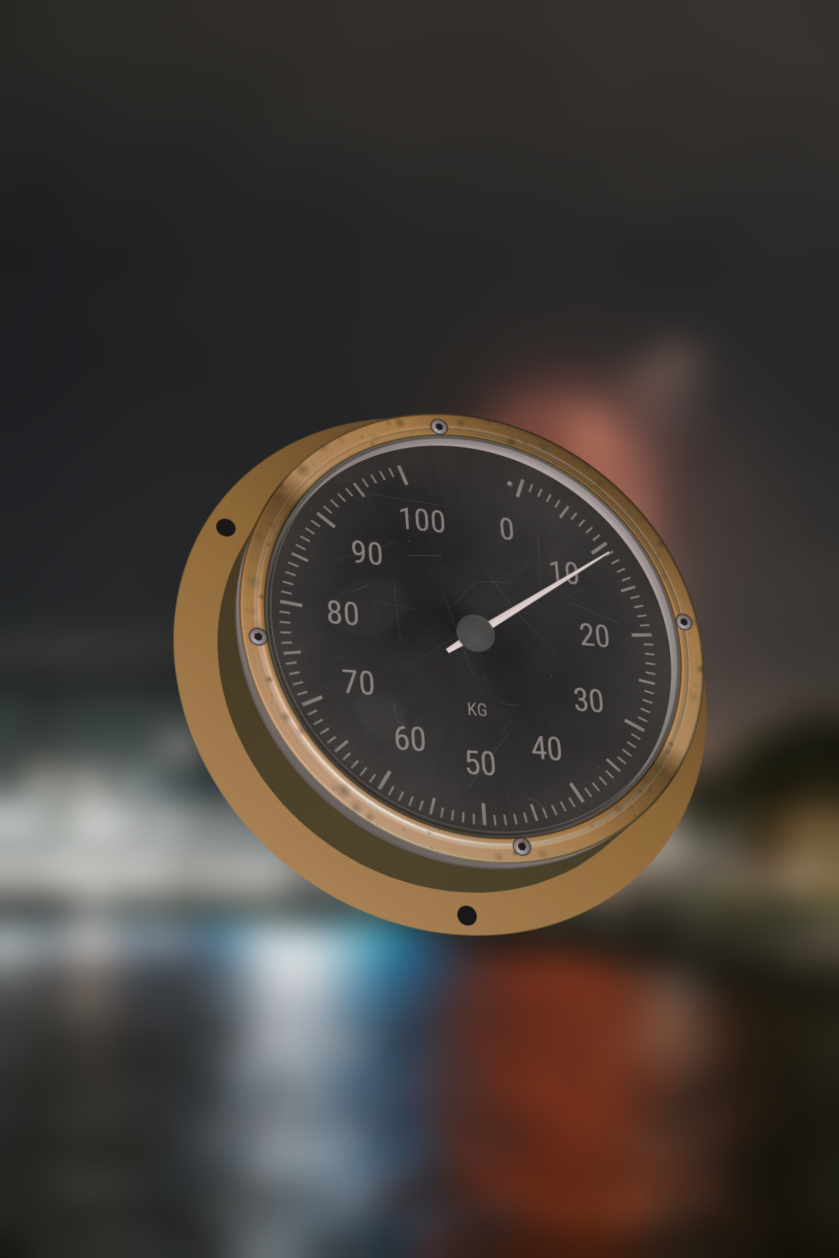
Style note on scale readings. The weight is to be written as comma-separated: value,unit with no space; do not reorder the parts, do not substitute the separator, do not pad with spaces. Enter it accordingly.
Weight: 11,kg
